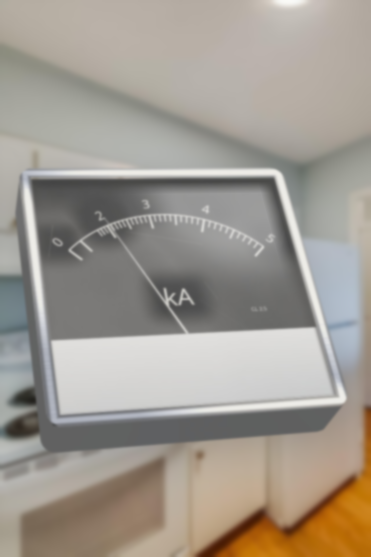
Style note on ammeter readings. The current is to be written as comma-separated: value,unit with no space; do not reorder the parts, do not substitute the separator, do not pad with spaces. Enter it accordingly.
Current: 2,kA
